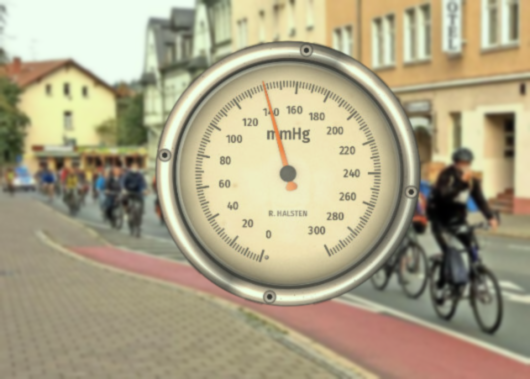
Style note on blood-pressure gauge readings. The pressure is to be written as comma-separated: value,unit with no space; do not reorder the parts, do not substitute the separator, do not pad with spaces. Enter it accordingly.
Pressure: 140,mmHg
